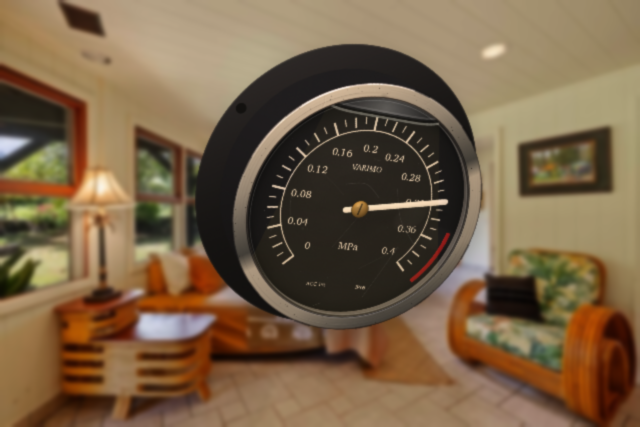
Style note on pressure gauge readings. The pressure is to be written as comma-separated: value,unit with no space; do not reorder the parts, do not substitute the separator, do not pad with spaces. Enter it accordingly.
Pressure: 0.32,MPa
